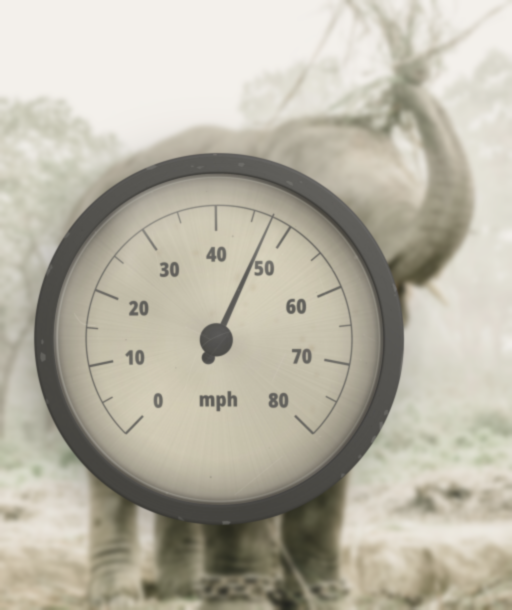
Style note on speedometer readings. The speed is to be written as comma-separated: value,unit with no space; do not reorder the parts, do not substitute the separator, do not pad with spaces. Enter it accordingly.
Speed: 47.5,mph
